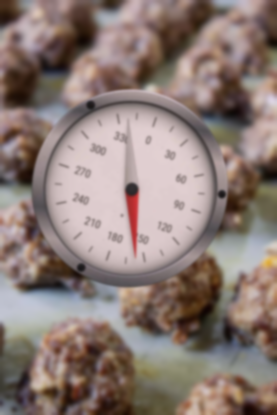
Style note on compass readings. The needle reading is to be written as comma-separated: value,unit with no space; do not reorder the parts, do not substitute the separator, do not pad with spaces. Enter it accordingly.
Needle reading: 157.5,°
